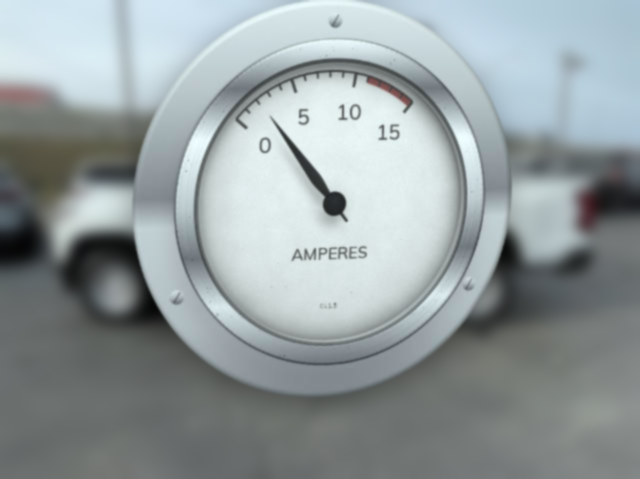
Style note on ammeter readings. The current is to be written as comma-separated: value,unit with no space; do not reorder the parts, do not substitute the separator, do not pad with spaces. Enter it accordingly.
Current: 2,A
